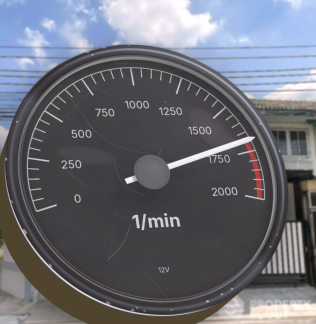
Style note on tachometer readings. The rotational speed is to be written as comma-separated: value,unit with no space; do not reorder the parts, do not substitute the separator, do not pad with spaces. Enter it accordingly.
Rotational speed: 1700,rpm
